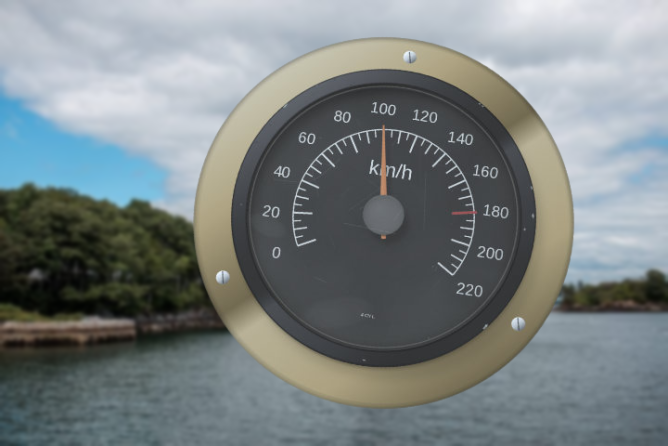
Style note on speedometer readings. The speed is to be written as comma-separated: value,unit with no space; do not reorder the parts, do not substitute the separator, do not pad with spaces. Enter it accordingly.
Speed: 100,km/h
